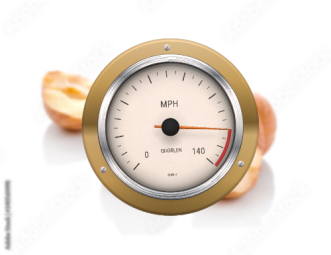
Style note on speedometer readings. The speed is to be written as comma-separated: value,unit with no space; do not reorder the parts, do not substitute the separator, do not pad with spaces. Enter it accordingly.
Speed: 120,mph
